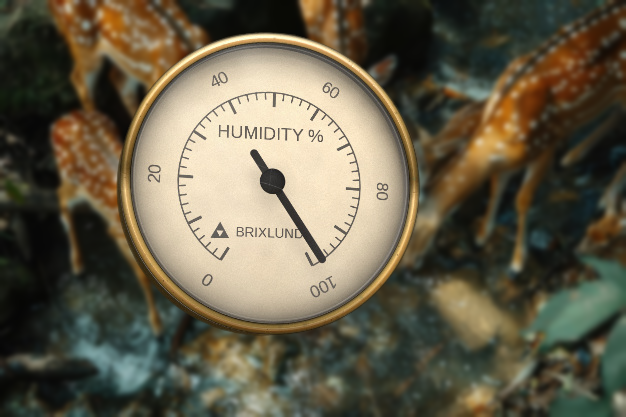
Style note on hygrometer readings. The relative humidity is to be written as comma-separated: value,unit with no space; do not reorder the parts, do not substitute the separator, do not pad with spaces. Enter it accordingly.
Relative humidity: 98,%
